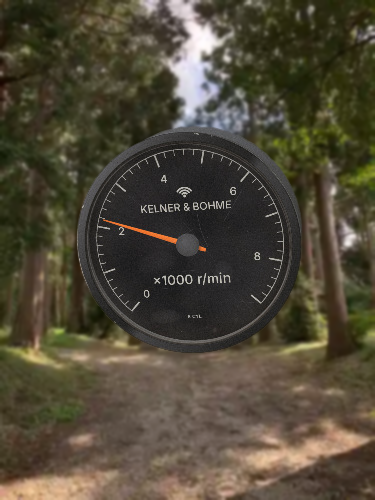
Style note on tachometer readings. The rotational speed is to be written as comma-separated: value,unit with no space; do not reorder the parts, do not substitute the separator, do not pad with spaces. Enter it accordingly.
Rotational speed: 2200,rpm
